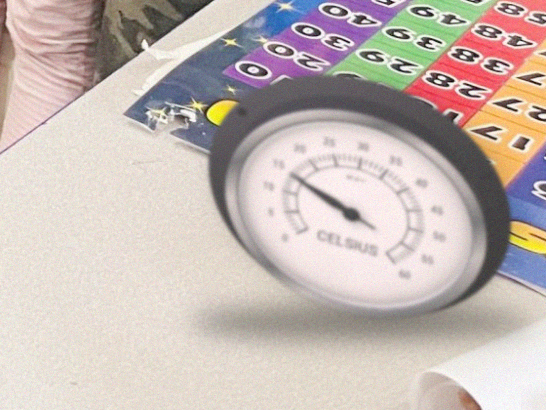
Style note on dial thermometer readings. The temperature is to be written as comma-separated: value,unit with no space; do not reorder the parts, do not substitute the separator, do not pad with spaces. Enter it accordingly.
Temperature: 15,°C
